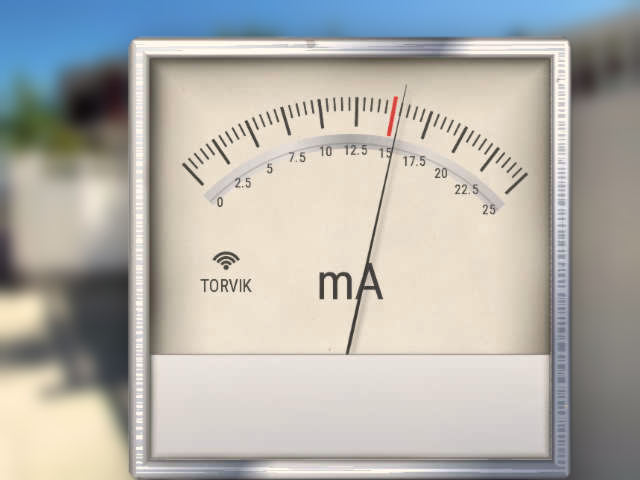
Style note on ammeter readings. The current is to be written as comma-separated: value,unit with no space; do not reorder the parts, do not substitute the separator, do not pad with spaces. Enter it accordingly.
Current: 15.5,mA
